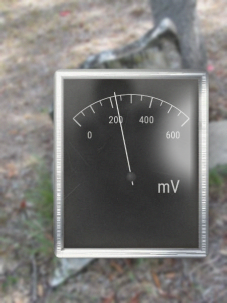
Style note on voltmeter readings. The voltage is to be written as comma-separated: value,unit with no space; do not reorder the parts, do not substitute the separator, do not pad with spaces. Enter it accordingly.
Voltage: 225,mV
